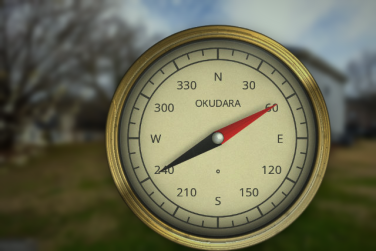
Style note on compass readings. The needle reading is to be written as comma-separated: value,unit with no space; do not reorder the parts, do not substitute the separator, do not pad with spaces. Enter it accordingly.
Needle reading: 60,°
